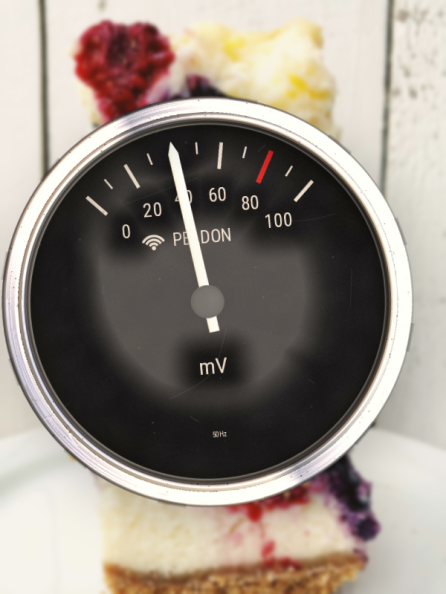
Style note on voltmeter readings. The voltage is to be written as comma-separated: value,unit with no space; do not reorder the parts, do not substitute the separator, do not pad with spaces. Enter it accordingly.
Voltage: 40,mV
